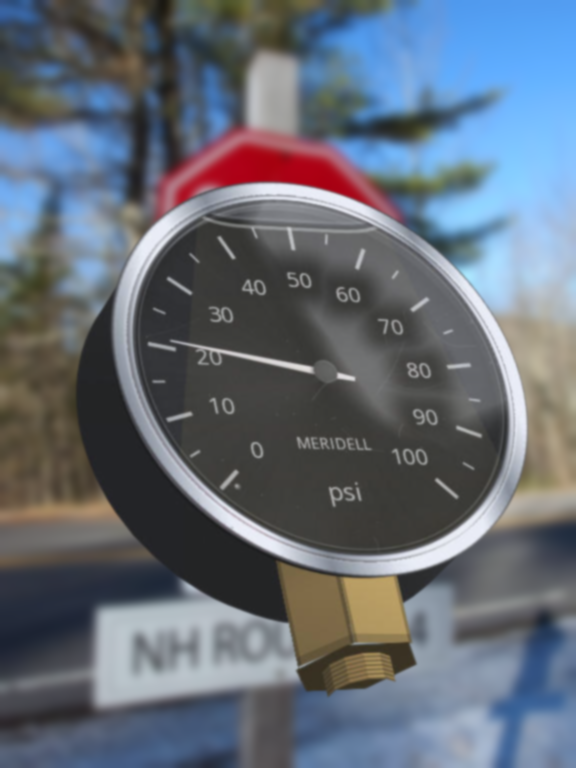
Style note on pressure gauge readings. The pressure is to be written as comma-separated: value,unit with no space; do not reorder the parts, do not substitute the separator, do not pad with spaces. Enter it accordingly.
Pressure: 20,psi
